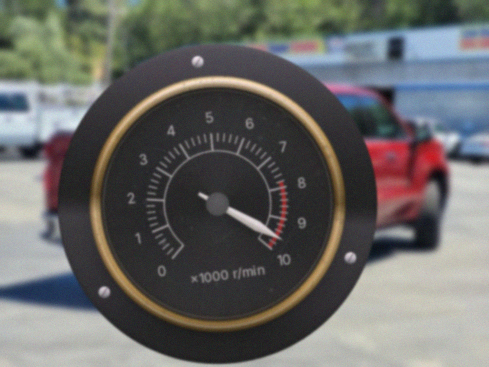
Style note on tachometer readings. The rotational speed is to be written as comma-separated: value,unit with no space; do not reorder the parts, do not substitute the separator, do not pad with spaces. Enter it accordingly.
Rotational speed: 9600,rpm
